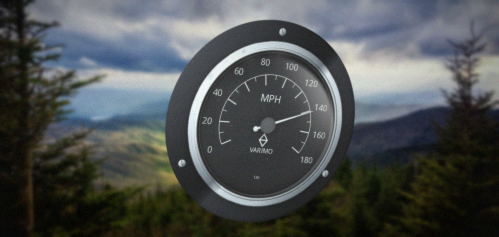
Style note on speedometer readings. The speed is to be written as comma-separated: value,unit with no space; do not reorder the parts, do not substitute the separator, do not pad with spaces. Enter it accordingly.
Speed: 140,mph
